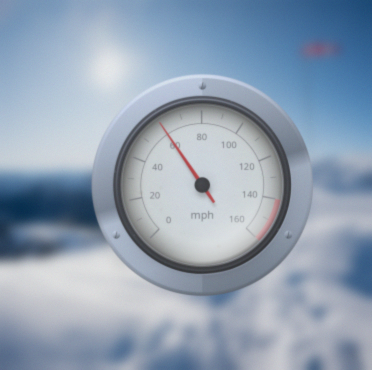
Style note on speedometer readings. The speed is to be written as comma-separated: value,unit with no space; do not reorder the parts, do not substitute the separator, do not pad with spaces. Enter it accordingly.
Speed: 60,mph
